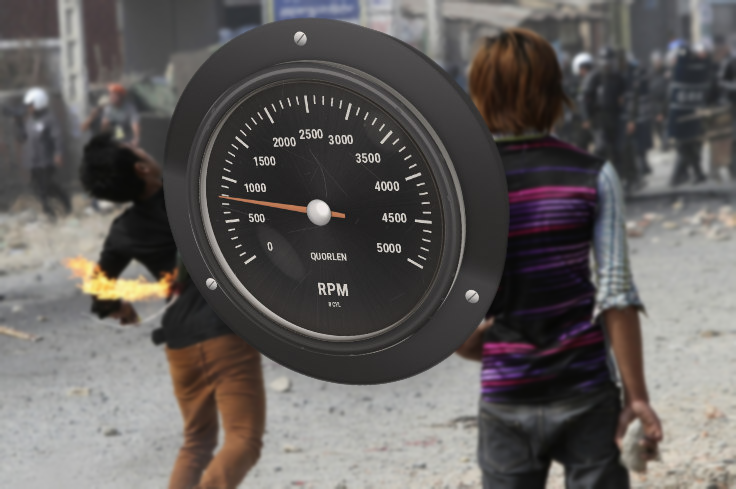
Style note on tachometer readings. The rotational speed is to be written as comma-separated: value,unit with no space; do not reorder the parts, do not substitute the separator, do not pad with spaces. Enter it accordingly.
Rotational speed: 800,rpm
